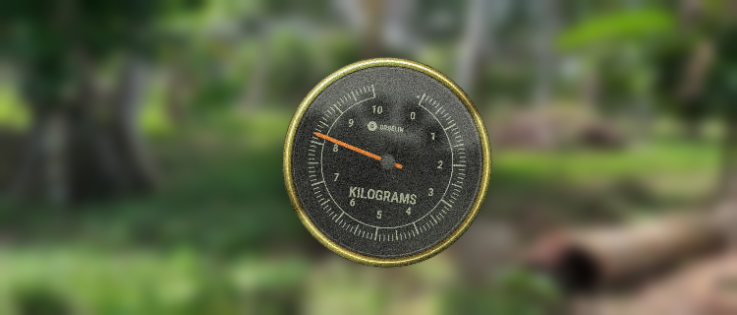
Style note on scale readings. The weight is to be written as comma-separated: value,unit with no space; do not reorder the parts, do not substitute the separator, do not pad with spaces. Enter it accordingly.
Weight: 8.2,kg
